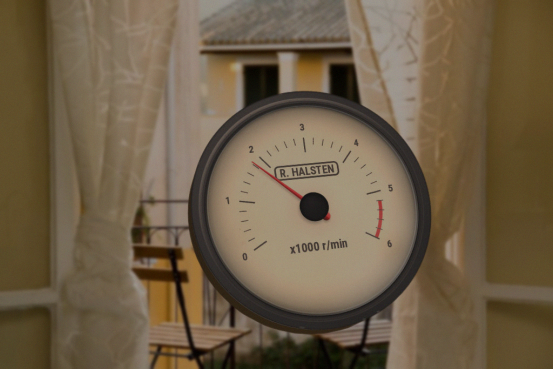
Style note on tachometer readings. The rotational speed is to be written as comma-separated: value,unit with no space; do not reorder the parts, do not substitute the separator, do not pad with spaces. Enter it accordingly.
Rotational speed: 1800,rpm
